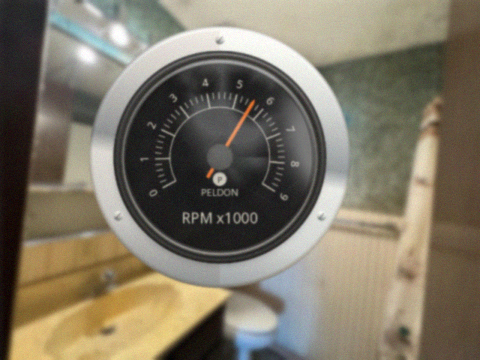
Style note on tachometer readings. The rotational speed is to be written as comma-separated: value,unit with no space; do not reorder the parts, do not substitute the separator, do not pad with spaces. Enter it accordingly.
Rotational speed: 5600,rpm
